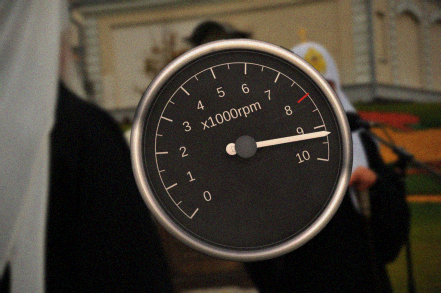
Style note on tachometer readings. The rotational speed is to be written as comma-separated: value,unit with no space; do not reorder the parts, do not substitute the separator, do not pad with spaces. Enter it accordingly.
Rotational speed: 9250,rpm
